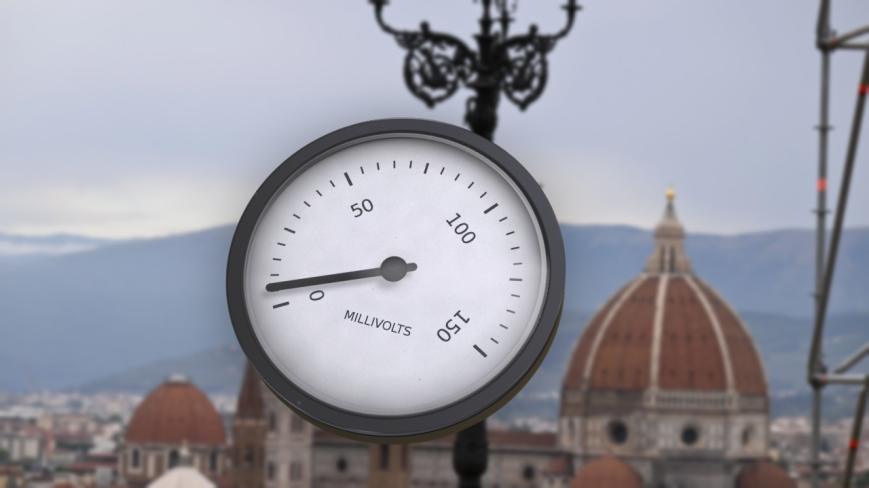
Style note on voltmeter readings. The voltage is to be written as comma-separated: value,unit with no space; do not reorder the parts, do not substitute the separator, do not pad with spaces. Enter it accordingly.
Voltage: 5,mV
